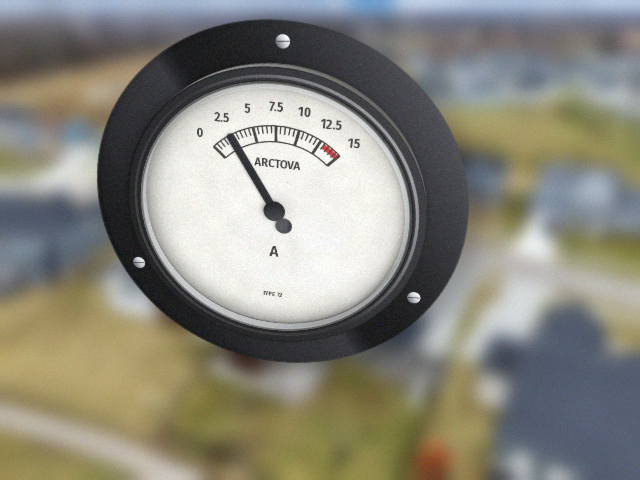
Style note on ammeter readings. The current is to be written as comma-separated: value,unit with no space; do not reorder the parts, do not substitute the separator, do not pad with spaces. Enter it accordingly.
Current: 2.5,A
